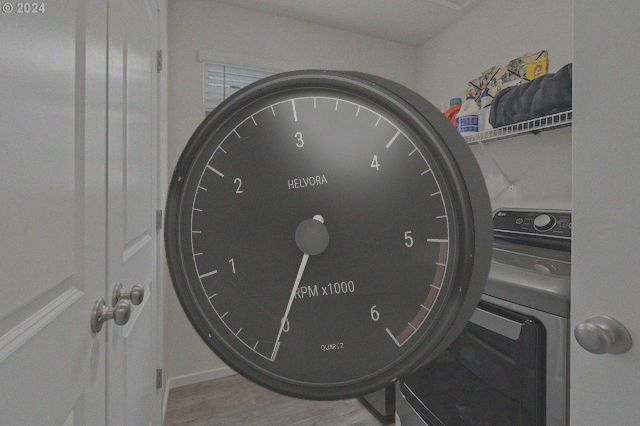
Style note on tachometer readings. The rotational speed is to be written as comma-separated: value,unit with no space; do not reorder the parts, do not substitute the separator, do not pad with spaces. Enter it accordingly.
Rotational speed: 0,rpm
